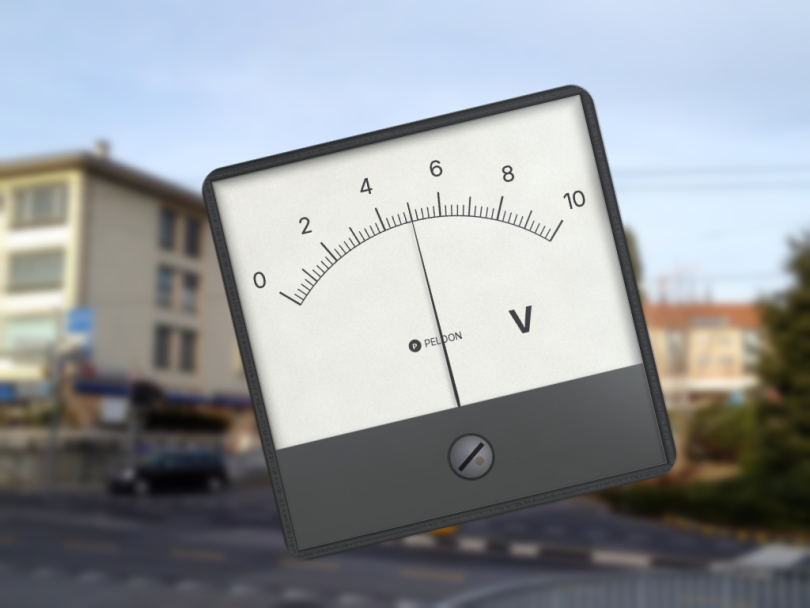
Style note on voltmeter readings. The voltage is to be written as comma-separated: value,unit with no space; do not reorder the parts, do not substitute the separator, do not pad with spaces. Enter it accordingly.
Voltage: 5,V
